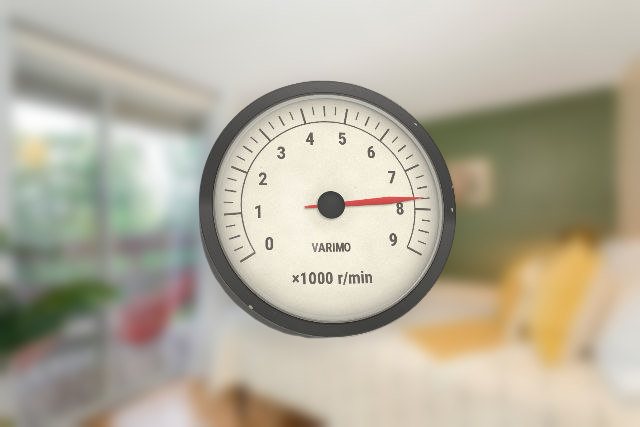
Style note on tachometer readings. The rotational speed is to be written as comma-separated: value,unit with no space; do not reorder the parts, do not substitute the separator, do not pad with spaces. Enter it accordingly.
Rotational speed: 7750,rpm
